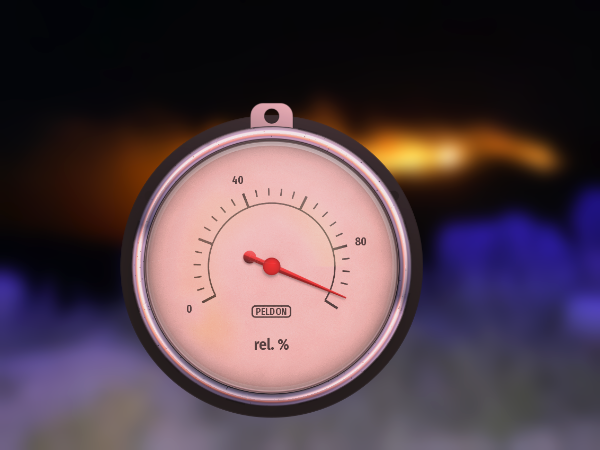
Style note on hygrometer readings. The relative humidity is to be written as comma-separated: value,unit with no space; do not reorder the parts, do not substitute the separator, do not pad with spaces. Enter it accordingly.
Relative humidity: 96,%
